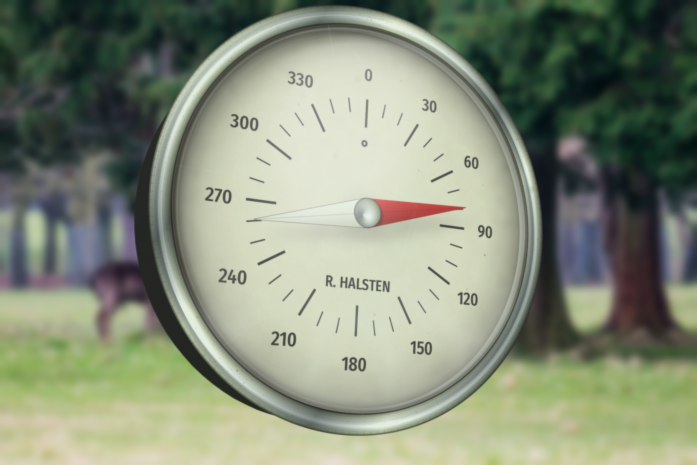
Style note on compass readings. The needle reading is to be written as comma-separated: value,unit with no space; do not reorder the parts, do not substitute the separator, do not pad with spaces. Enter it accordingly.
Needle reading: 80,°
